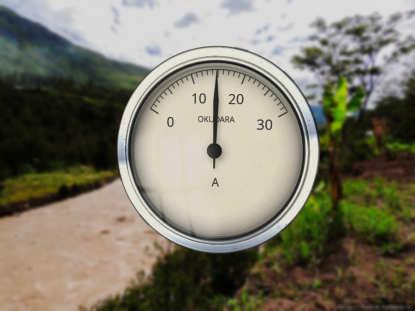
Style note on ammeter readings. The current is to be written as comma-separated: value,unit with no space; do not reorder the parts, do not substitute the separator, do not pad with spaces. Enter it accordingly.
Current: 15,A
